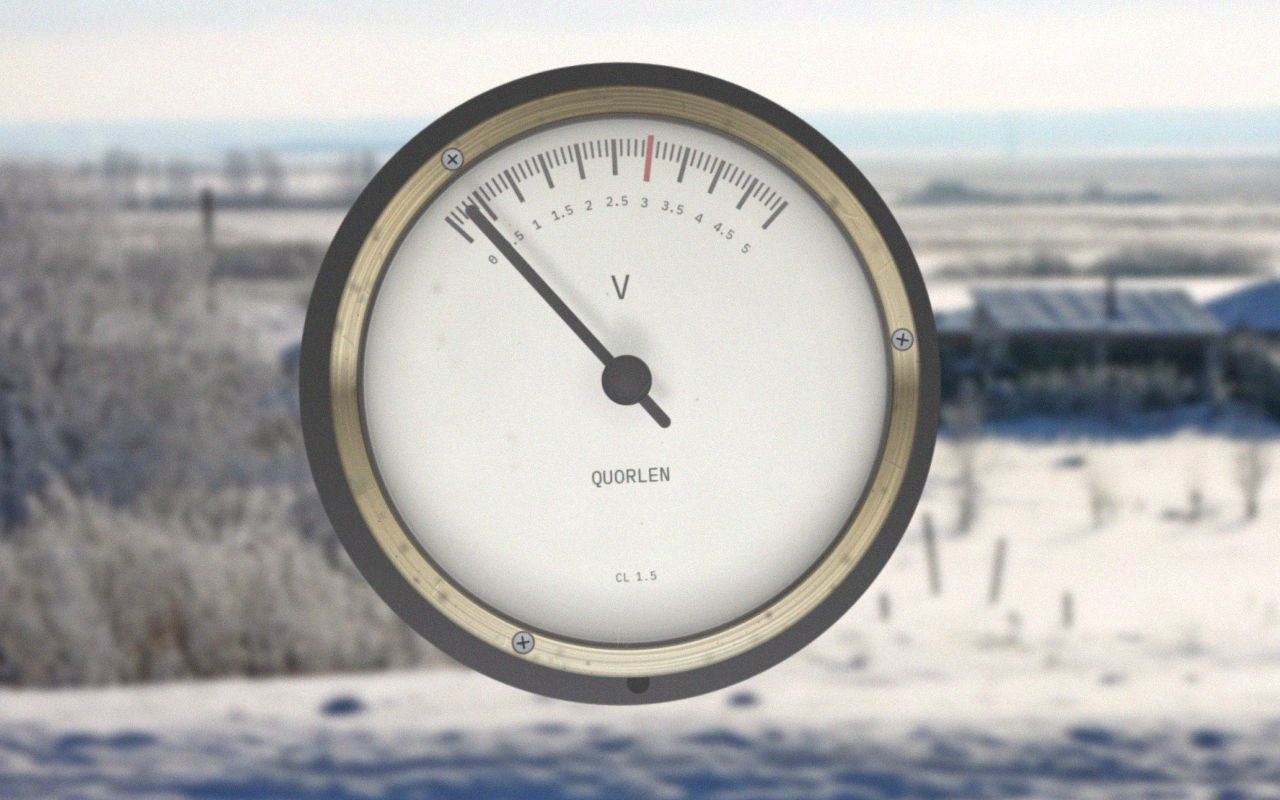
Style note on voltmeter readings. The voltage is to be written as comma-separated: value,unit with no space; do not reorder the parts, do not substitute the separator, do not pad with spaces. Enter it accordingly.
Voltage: 0.3,V
